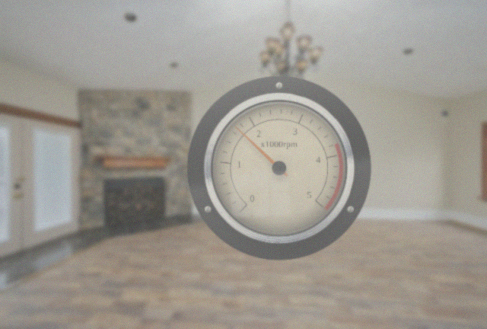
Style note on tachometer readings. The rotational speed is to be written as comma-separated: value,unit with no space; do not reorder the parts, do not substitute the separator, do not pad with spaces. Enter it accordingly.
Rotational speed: 1700,rpm
